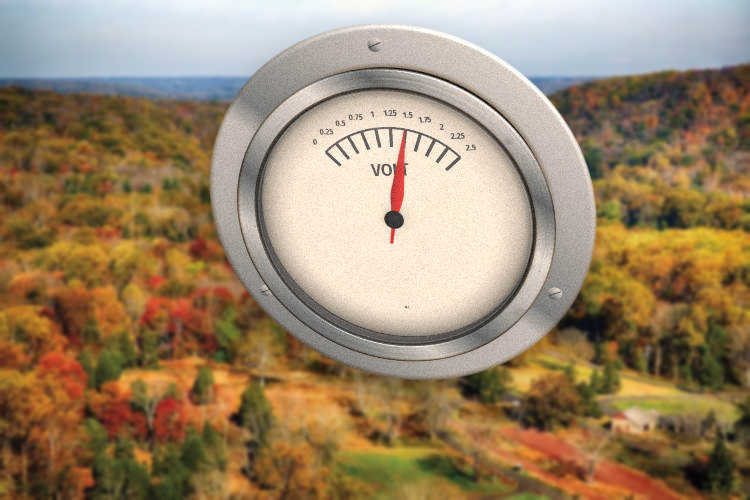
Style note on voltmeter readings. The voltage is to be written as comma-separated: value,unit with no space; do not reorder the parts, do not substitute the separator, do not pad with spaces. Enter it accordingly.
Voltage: 1.5,V
